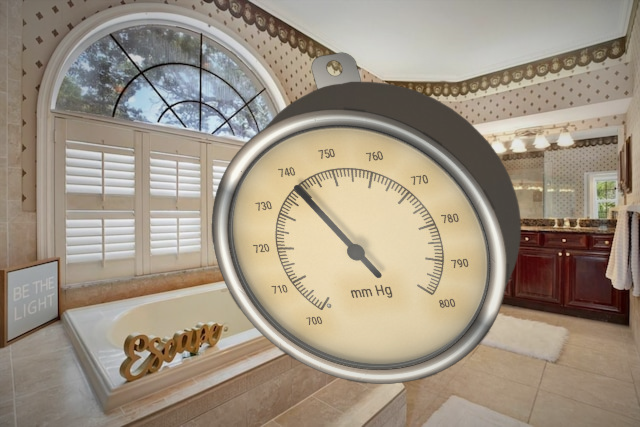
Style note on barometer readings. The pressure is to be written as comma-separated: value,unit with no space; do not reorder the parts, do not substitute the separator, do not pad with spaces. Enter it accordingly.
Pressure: 740,mmHg
